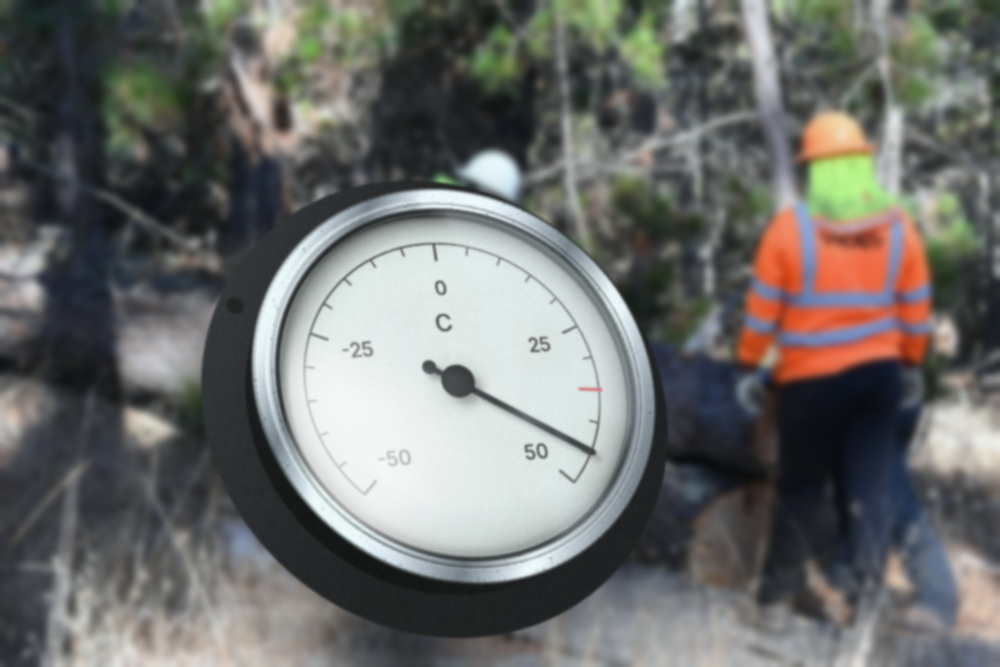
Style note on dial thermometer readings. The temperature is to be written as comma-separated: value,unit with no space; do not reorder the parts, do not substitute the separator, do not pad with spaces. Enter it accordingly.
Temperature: 45,°C
